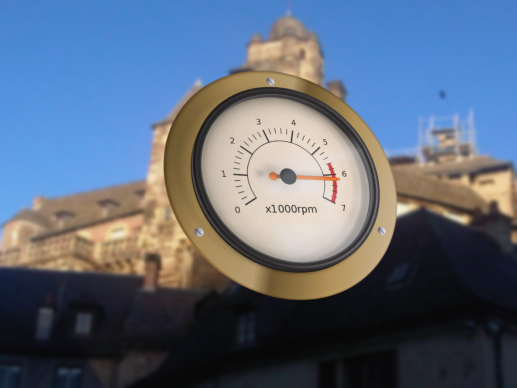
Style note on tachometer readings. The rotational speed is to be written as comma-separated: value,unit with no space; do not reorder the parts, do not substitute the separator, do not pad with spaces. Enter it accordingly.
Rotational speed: 6200,rpm
